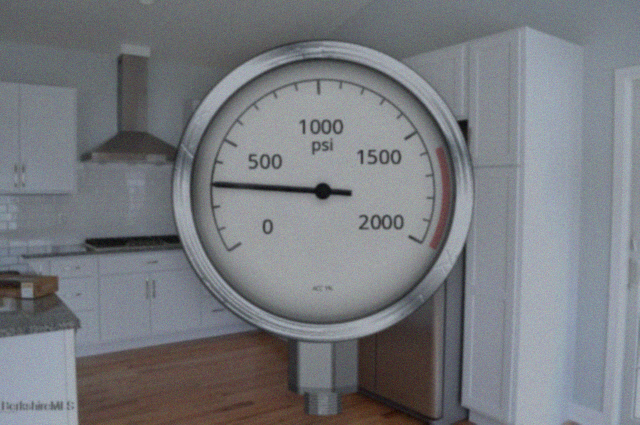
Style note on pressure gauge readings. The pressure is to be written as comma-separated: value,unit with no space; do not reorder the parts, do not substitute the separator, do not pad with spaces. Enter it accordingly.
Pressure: 300,psi
